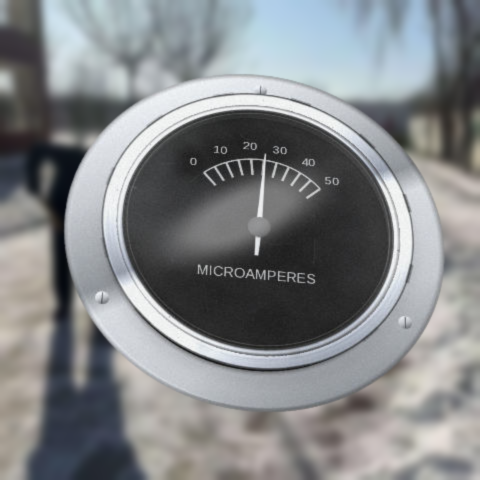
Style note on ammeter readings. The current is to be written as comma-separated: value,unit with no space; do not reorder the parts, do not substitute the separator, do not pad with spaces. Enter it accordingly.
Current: 25,µA
